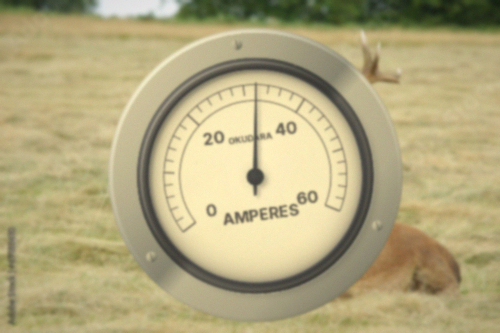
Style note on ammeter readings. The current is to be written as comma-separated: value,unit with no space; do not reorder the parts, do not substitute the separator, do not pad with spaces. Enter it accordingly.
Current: 32,A
